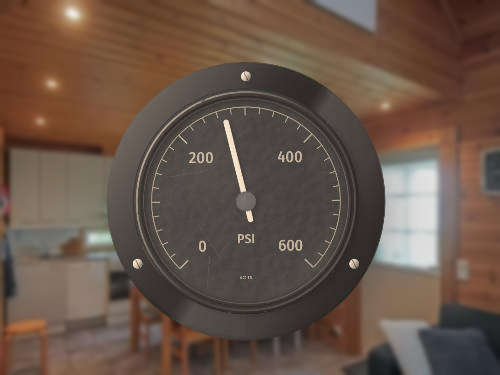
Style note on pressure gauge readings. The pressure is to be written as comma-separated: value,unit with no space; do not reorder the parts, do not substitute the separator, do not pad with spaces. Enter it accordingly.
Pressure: 270,psi
